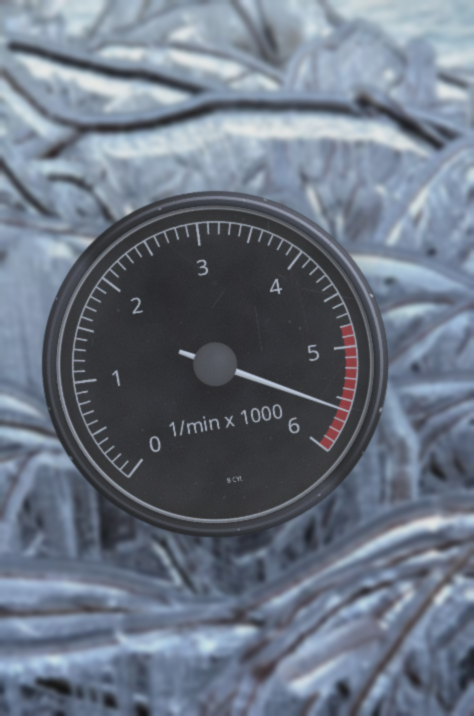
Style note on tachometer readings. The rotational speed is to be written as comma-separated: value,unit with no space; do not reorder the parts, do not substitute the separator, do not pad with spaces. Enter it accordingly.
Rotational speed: 5600,rpm
